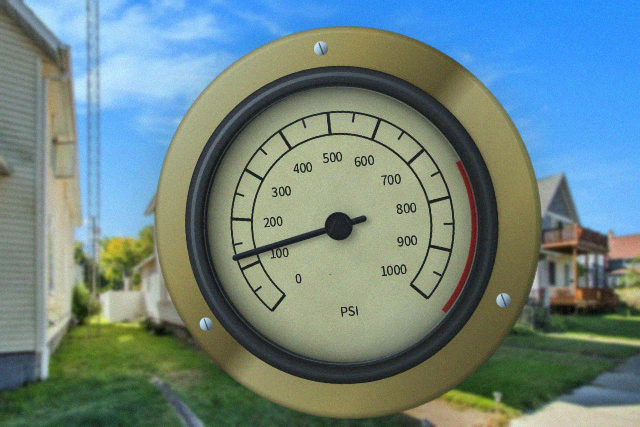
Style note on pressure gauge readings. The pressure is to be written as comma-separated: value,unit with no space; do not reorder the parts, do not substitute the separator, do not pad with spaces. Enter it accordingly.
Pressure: 125,psi
